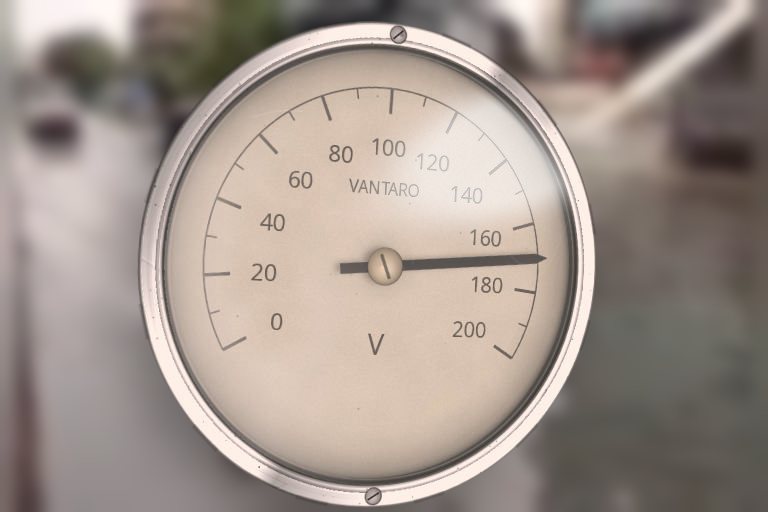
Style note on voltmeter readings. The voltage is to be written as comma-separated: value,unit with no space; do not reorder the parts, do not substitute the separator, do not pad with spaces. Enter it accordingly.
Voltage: 170,V
